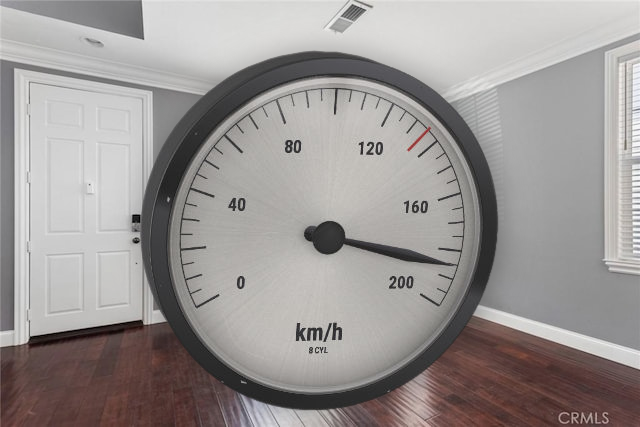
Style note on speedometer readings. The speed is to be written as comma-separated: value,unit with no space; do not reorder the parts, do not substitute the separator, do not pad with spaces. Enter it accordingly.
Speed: 185,km/h
